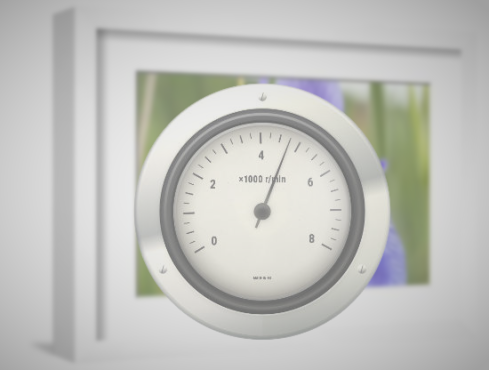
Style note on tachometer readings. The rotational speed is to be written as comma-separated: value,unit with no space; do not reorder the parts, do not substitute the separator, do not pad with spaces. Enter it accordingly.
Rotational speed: 4750,rpm
